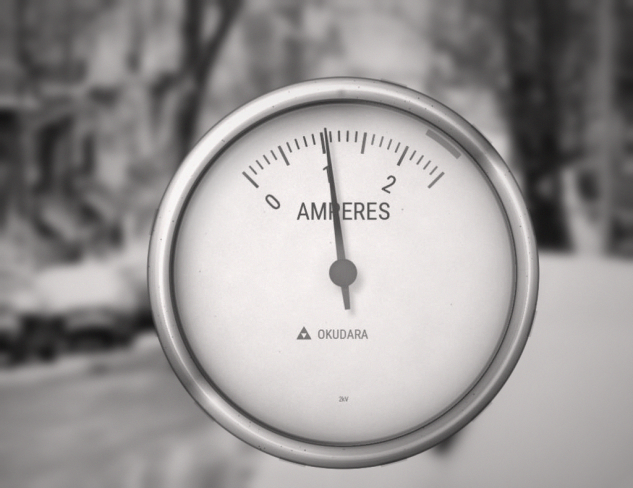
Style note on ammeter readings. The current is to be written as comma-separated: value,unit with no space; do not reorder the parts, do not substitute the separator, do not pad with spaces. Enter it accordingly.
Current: 1.05,A
